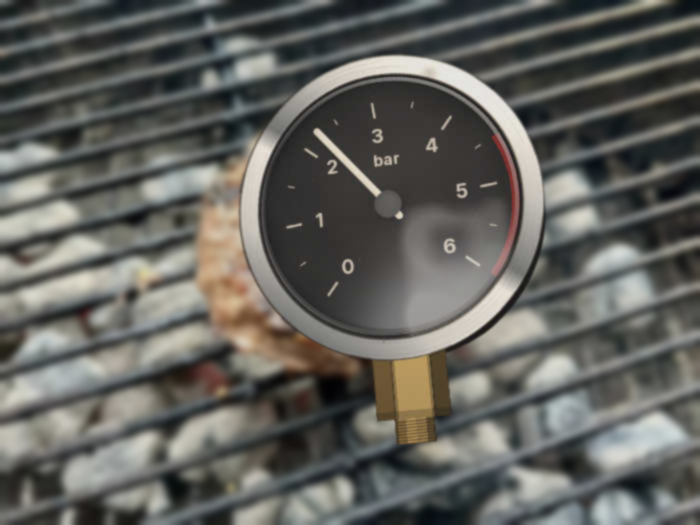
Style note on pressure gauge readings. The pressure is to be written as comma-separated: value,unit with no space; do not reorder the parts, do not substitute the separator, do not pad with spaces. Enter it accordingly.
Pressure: 2.25,bar
